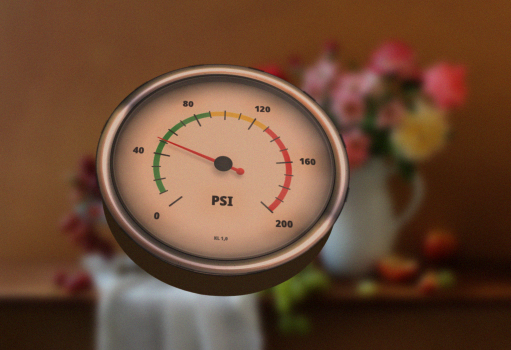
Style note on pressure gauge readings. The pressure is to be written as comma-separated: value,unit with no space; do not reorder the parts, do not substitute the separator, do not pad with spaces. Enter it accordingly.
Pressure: 50,psi
